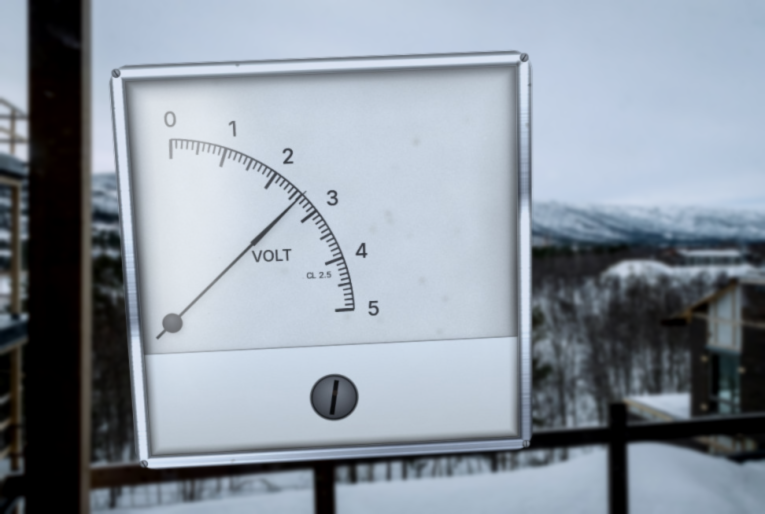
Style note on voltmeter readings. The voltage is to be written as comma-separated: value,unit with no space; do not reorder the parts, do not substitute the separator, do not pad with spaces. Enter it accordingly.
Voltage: 2.6,V
